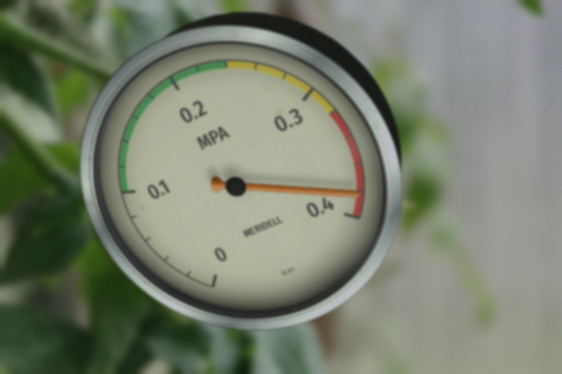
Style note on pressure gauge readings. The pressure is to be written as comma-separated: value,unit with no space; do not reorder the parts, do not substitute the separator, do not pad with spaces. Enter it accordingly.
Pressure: 0.38,MPa
